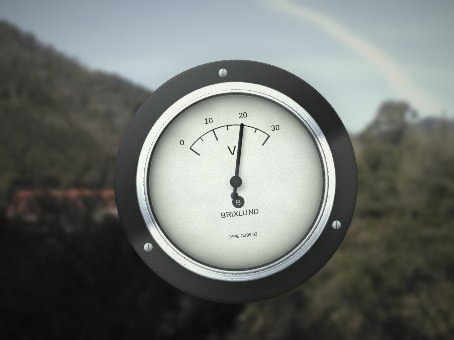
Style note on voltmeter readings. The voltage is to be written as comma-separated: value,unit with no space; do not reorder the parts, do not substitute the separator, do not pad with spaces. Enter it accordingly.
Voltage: 20,V
